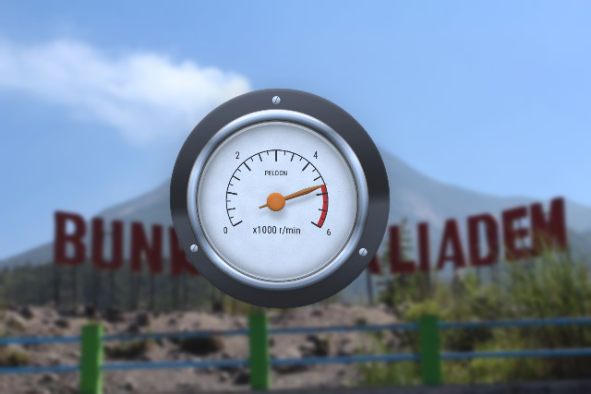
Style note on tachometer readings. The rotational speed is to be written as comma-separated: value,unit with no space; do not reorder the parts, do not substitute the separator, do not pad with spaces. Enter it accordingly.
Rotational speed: 4750,rpm
